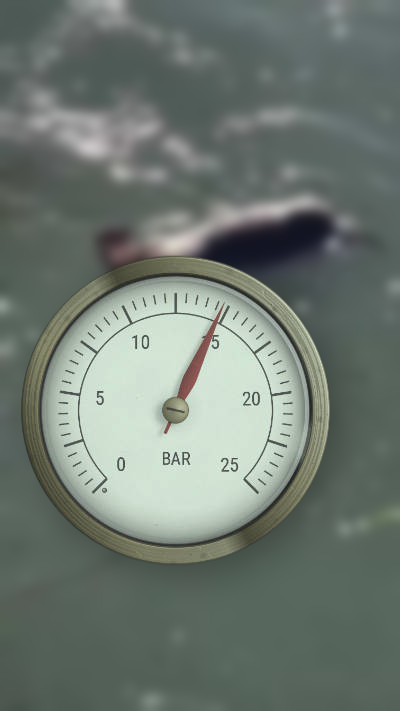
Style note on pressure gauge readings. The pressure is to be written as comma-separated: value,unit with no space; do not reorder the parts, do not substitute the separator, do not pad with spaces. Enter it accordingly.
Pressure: 14.75,bar
